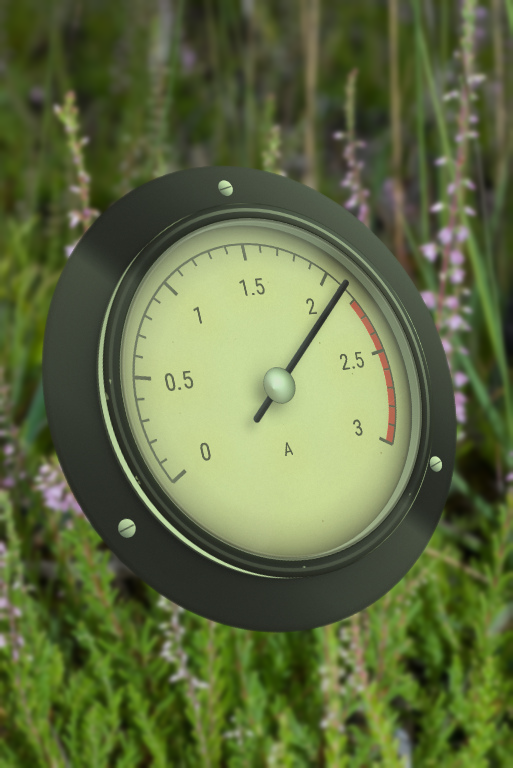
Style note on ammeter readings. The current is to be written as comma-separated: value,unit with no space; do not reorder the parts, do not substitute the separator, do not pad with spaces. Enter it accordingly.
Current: 2.1,A
